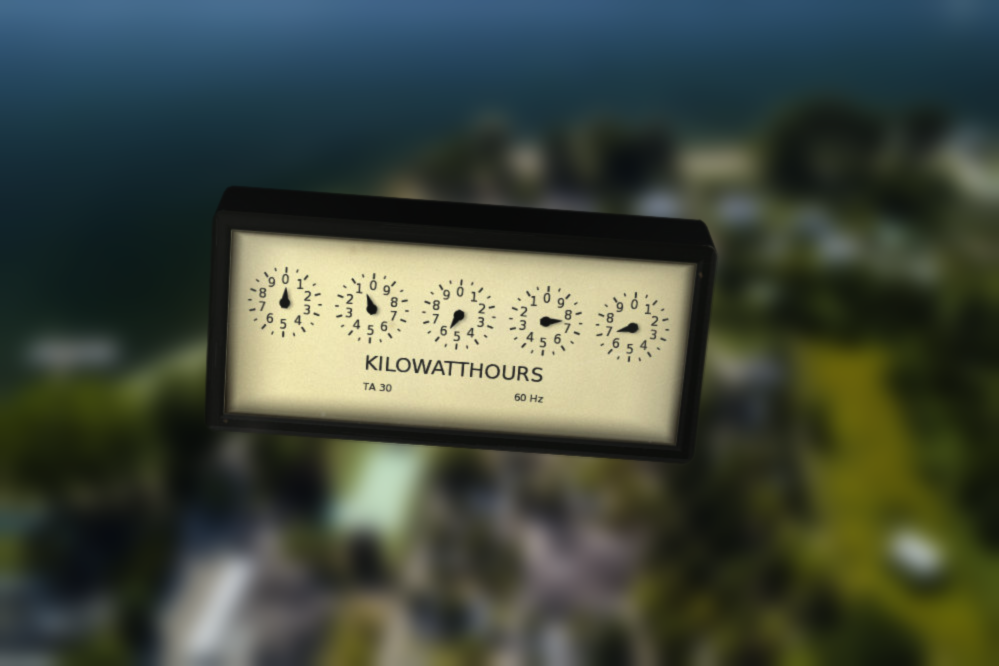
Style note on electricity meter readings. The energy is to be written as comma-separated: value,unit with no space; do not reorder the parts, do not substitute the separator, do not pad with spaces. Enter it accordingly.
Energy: 577,kWh
